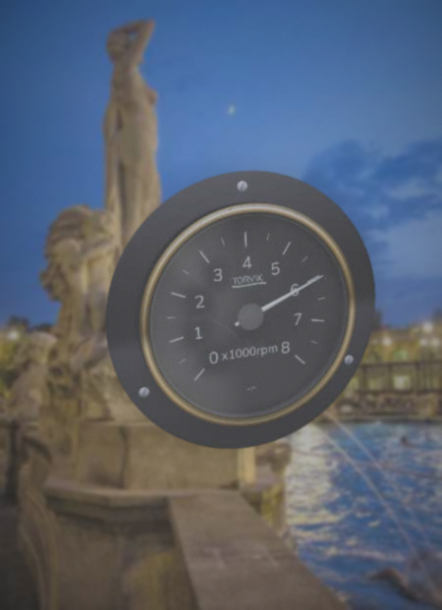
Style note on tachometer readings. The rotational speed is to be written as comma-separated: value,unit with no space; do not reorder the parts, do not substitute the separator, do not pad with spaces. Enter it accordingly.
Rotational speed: 6000,rpm
